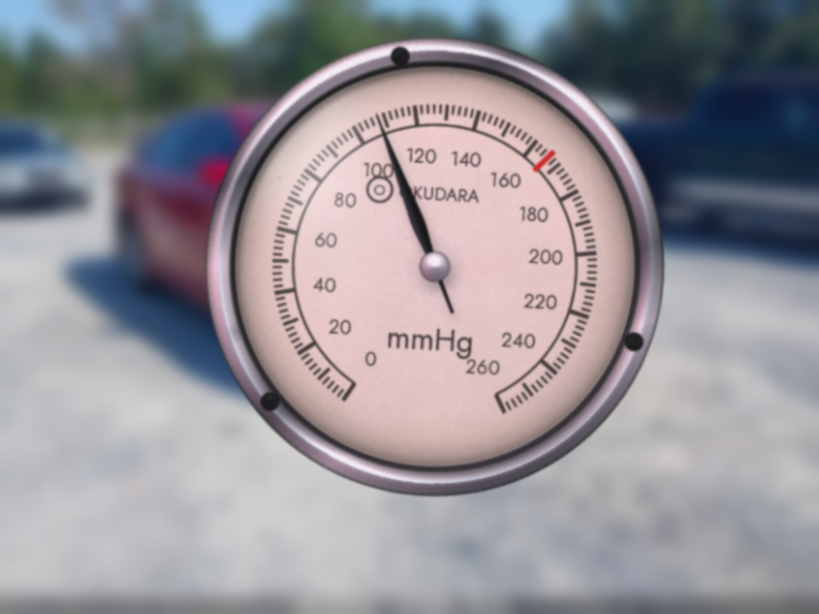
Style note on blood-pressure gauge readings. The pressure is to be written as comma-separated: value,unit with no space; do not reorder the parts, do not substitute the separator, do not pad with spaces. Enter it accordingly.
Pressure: 108,mmHg
